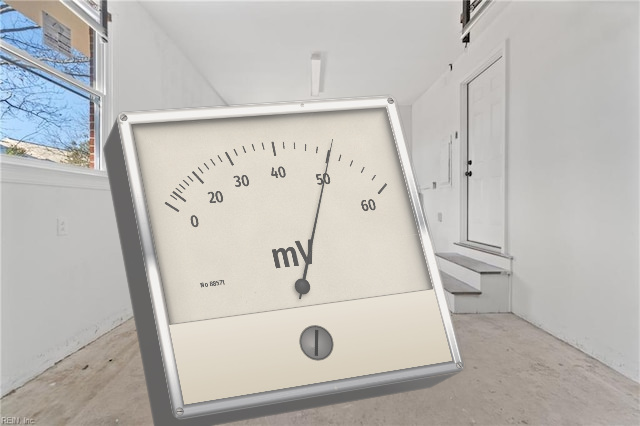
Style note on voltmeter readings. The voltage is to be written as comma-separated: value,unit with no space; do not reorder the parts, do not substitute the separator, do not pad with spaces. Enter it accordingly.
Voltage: 50,mV
